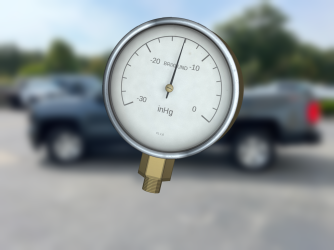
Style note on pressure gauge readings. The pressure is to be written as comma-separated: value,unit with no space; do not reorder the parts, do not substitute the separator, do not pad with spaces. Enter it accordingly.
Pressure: -14,inHg
